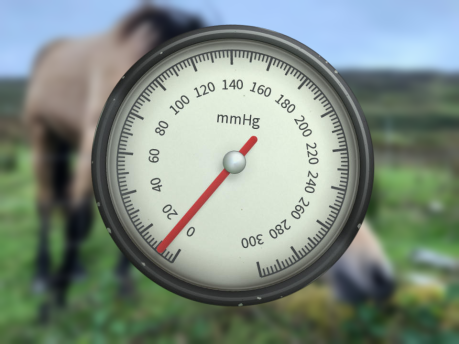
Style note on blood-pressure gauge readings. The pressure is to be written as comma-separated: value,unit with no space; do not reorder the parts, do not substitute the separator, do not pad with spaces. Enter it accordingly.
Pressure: 8,mmHg
